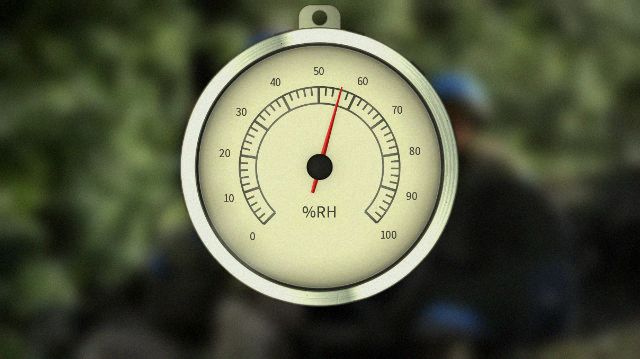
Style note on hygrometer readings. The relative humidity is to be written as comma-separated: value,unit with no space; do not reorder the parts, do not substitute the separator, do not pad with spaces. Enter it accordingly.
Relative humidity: 56,%
